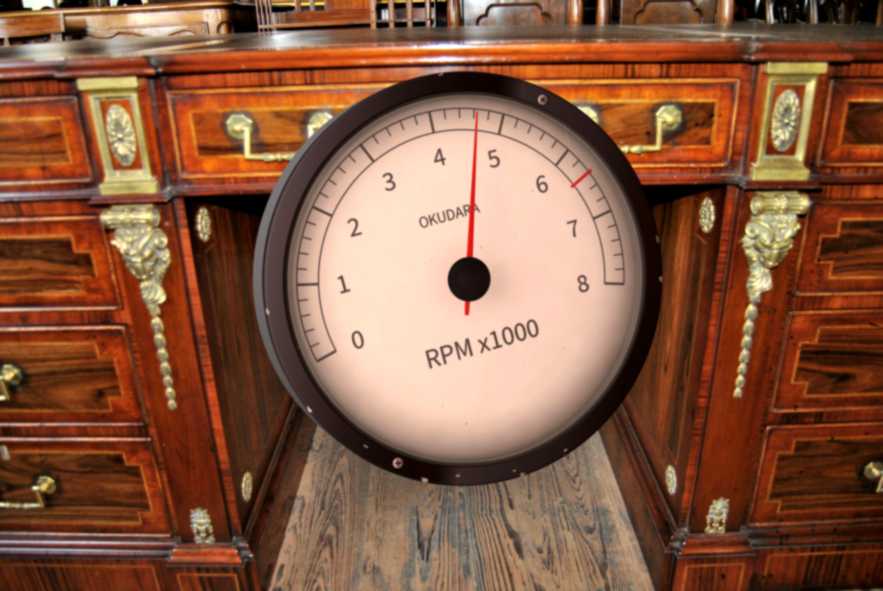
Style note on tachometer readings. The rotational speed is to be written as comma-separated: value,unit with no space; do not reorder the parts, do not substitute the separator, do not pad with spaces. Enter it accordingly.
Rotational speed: 4600,rpm
